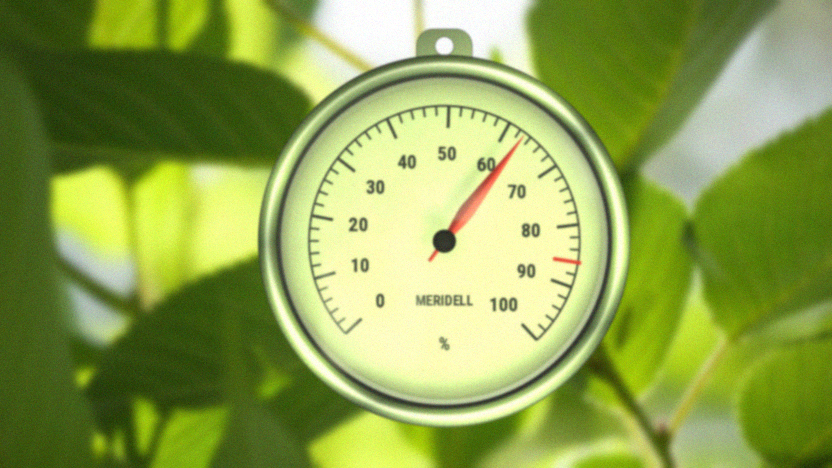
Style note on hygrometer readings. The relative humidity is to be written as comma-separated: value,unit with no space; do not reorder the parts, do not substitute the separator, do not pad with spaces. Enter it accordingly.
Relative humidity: 63,%
